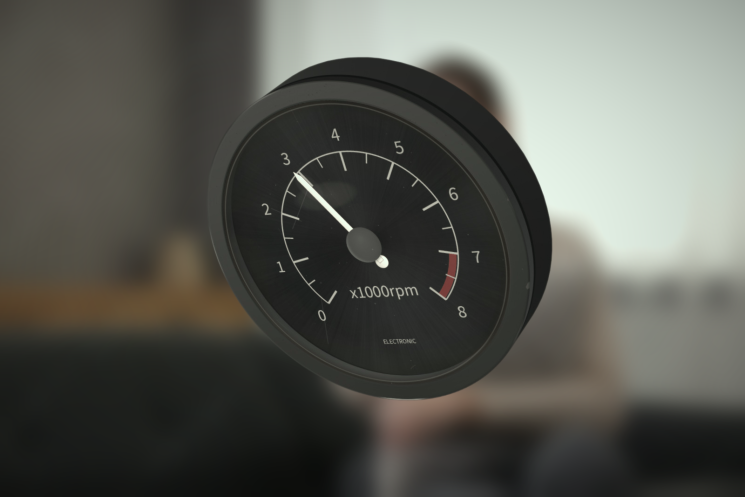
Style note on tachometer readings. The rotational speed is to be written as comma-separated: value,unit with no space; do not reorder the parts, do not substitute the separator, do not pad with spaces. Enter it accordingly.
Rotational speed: 3000,rpm
